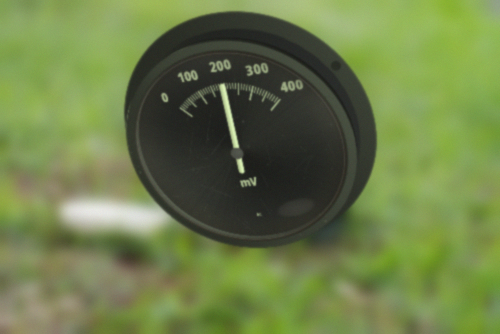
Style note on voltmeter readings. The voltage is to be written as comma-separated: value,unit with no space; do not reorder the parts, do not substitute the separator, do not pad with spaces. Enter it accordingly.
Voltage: 200,mV
